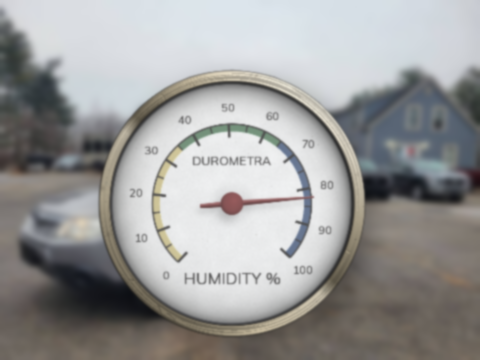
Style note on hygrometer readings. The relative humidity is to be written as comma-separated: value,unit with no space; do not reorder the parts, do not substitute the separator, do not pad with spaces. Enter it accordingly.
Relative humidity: 82.5,%
